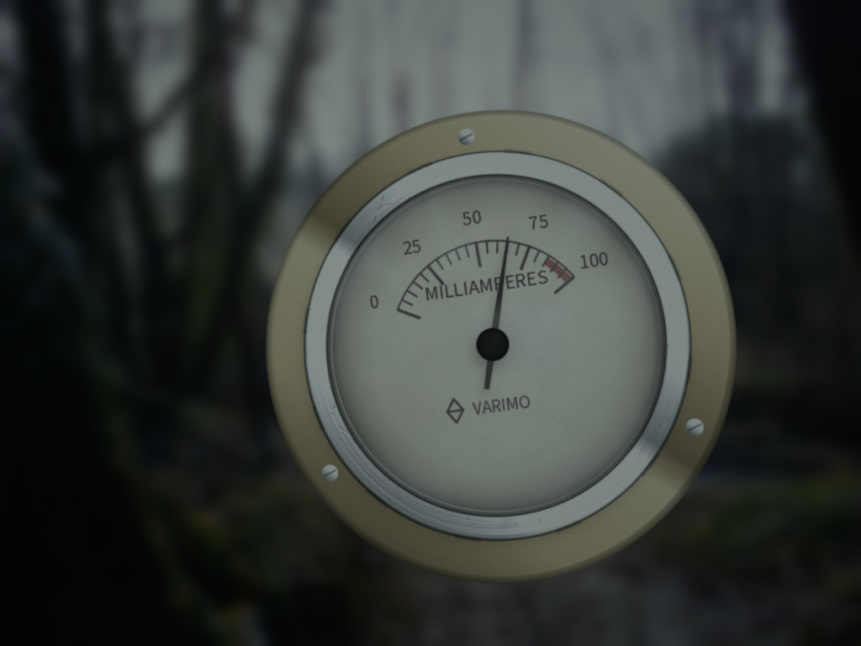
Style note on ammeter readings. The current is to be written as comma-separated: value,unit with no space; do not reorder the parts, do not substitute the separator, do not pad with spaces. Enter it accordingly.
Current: 65,mA
